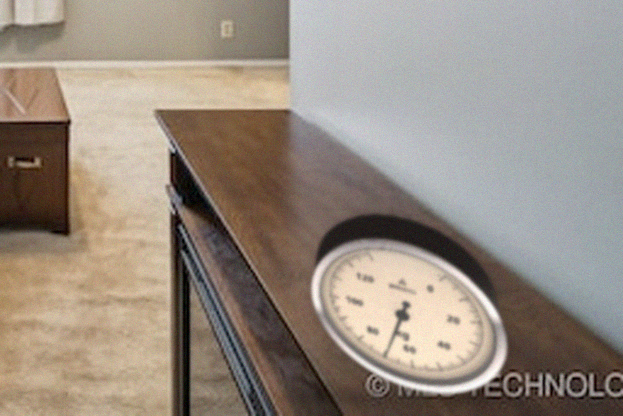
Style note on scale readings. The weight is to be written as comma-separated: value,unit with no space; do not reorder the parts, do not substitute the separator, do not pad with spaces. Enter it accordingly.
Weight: 70,kg
